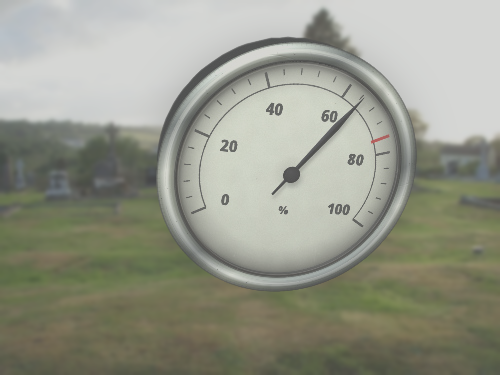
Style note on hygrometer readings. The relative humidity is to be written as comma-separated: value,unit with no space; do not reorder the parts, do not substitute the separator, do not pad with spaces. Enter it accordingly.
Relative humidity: 64,%
